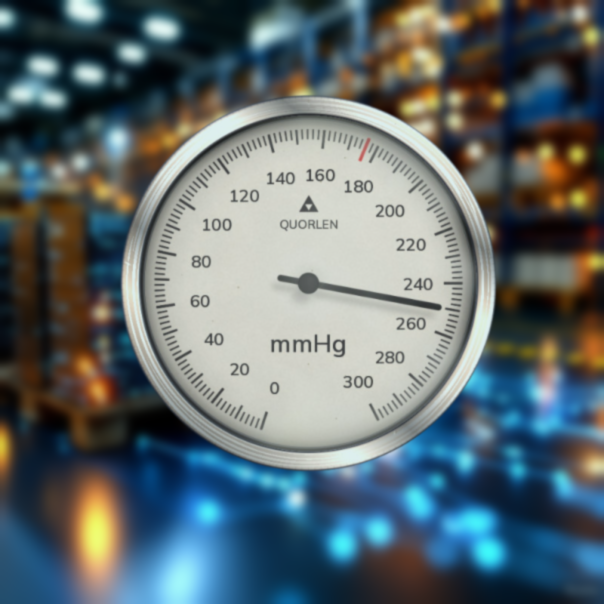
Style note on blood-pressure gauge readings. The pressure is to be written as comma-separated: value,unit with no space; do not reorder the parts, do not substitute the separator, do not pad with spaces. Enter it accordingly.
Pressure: 250,mmHg
